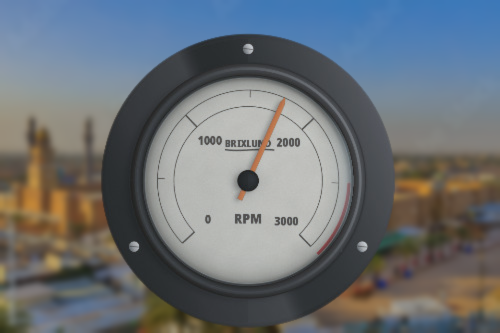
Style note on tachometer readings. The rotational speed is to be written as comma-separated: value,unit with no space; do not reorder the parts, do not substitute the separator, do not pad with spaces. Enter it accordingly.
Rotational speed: 1750,rpm
